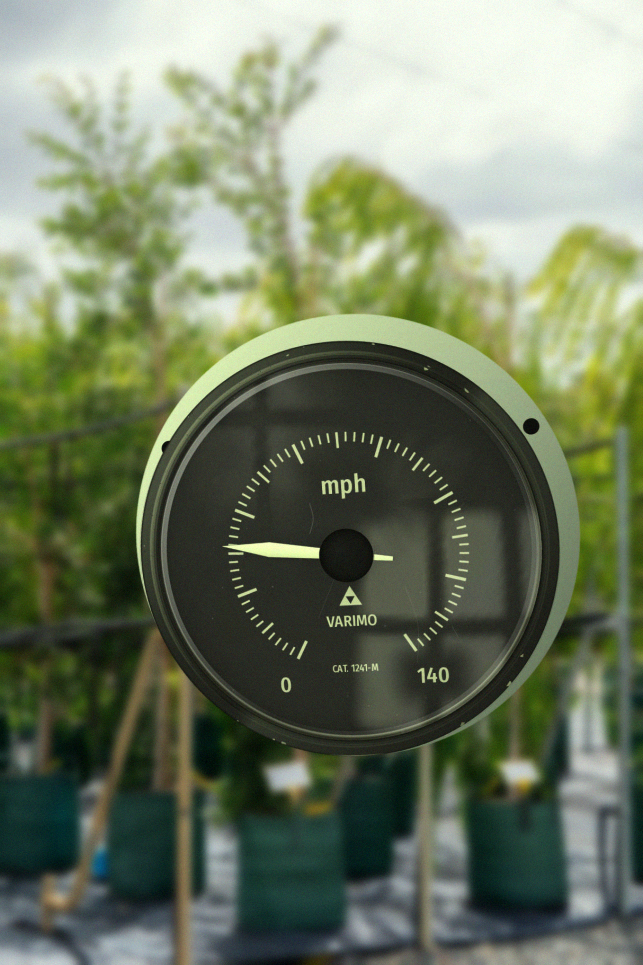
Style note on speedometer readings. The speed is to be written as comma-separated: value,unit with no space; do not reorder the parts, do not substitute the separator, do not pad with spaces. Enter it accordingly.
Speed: 32,mph
